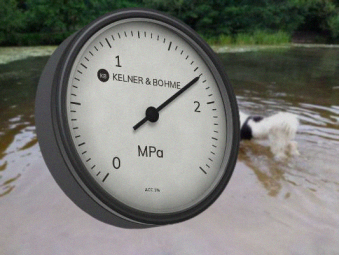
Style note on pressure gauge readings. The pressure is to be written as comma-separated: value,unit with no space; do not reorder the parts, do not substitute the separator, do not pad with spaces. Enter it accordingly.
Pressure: 1.8,MPa
